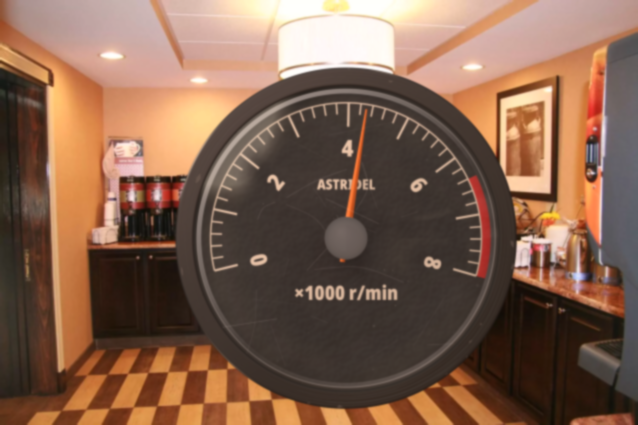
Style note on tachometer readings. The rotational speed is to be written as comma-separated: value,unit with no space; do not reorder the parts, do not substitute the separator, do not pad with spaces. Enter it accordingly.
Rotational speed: 4300,rpm
